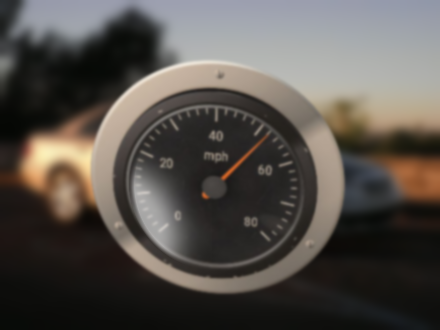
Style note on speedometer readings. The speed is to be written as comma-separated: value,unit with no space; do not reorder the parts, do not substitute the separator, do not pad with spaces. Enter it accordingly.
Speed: 52,mph
